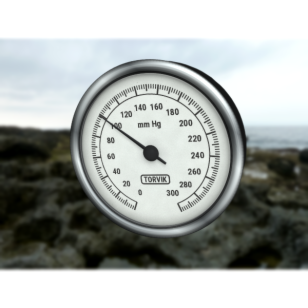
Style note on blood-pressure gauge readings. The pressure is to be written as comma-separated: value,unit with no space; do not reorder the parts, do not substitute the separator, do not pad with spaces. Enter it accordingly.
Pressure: 100,mmHg
